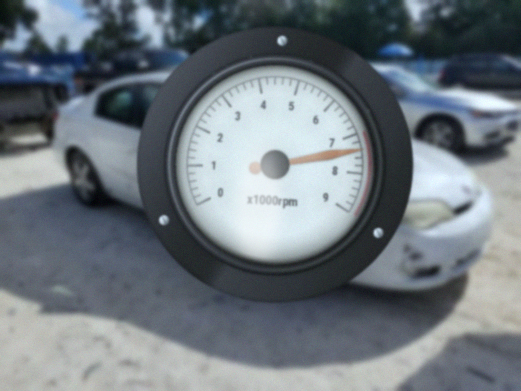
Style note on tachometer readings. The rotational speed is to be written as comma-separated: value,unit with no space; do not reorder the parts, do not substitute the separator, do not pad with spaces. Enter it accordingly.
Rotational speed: 7400,rpm
